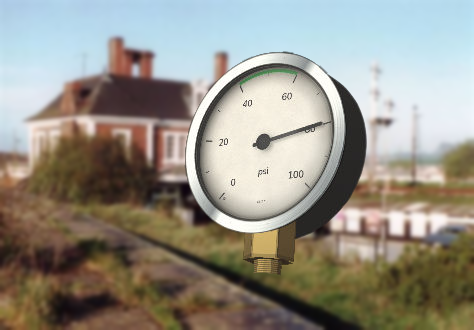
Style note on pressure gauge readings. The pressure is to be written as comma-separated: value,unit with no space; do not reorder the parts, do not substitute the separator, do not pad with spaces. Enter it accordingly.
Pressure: 80,psi
